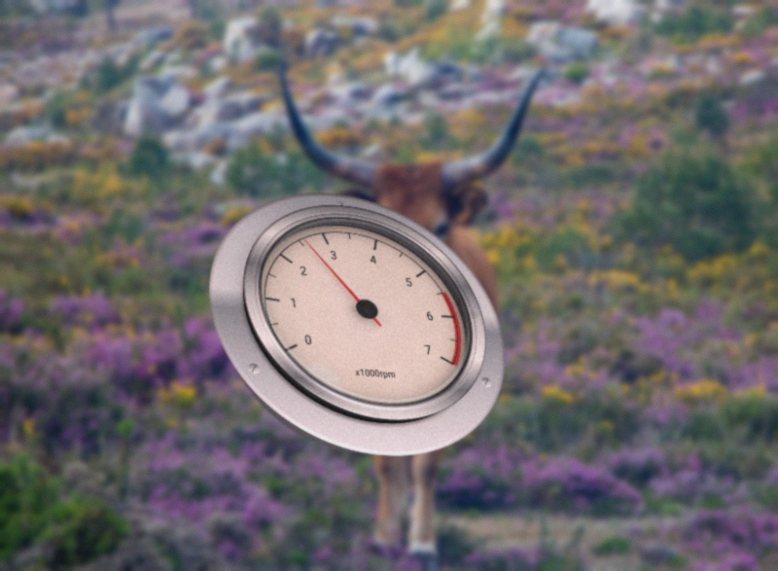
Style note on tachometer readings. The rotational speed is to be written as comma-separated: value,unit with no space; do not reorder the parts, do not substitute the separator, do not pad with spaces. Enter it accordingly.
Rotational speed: 2500,rpm
